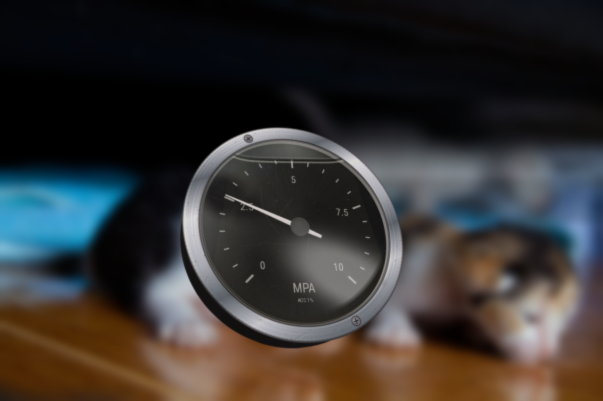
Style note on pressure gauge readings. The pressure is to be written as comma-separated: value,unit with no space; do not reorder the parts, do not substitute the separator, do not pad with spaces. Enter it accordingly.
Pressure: 2.5,MPa
